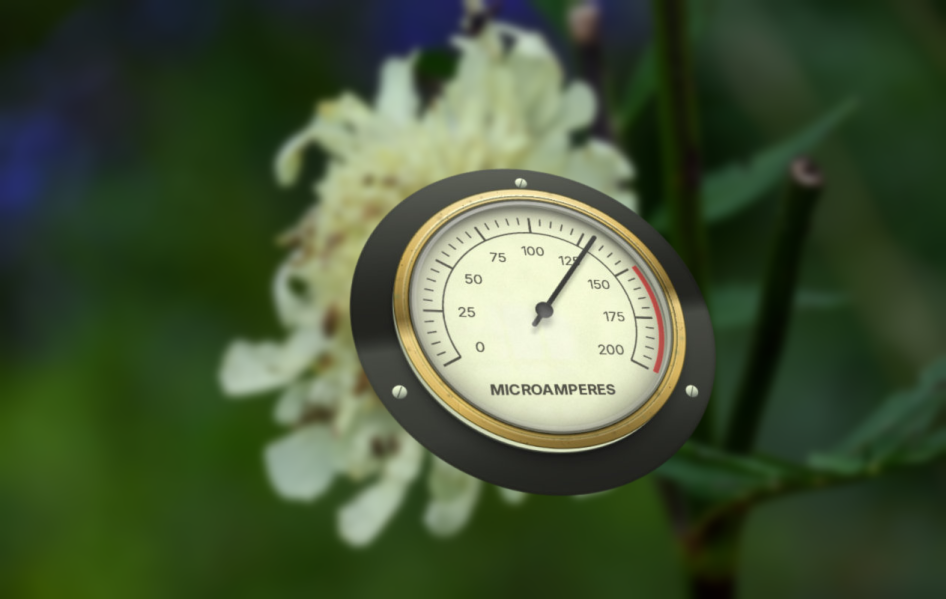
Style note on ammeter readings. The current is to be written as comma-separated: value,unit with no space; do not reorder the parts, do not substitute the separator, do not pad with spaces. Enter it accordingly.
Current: 130,µA
